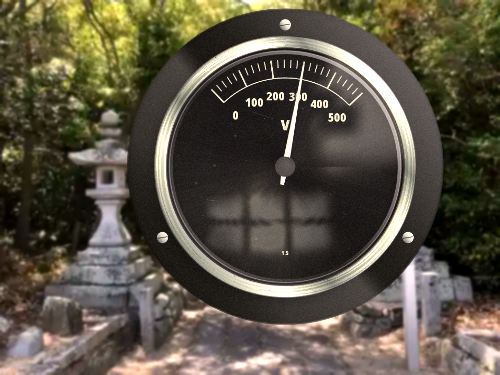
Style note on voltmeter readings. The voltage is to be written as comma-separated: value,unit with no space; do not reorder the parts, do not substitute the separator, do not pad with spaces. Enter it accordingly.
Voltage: 300,V
